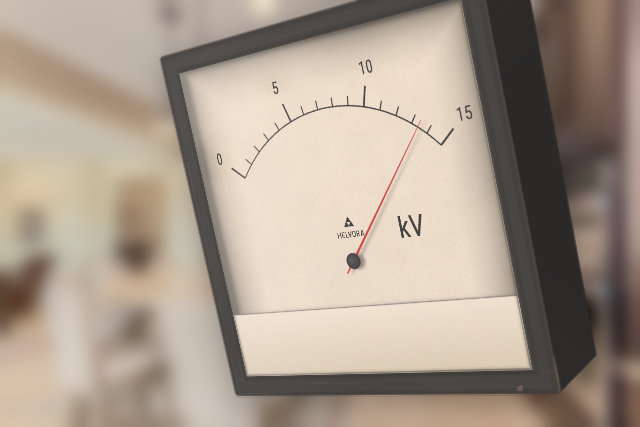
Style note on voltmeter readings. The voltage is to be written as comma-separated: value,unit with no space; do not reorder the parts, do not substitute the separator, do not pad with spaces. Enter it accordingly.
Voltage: 13.5,kV
